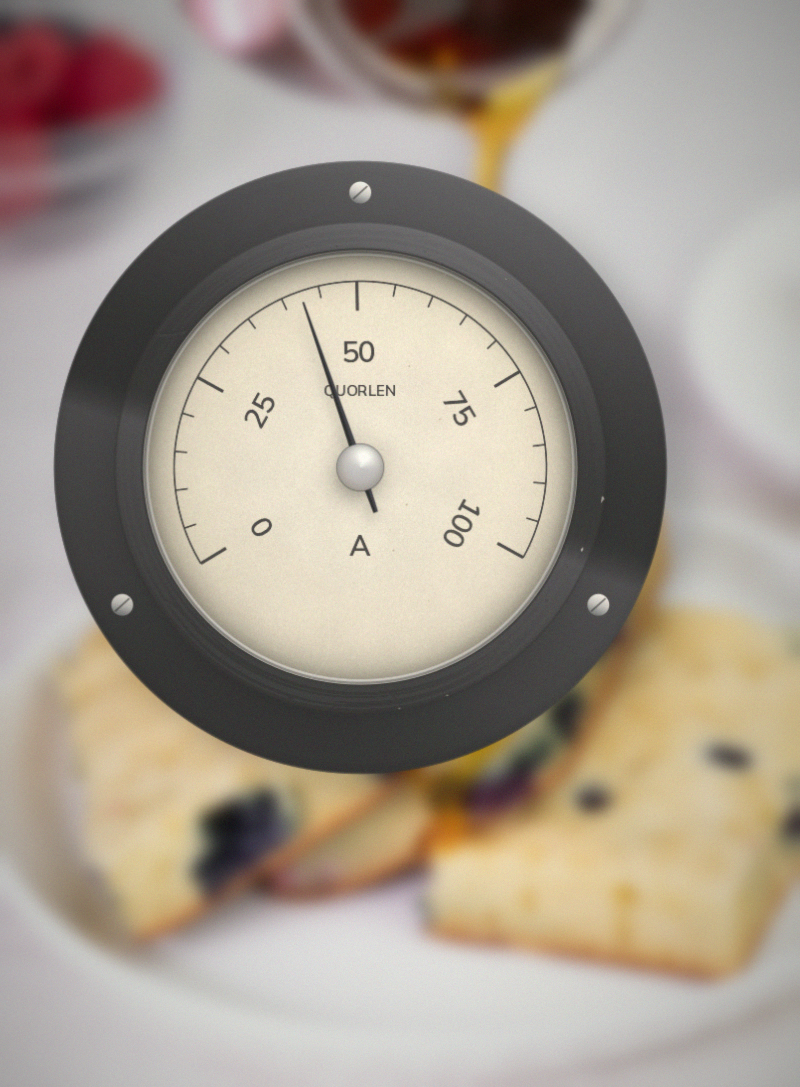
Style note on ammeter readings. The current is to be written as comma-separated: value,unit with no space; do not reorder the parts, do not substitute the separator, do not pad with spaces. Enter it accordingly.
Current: 42.5,A
